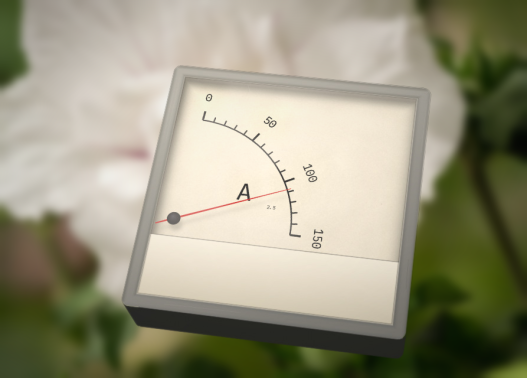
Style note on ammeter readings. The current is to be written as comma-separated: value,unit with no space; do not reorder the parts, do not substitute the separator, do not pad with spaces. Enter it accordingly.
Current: 110,A
